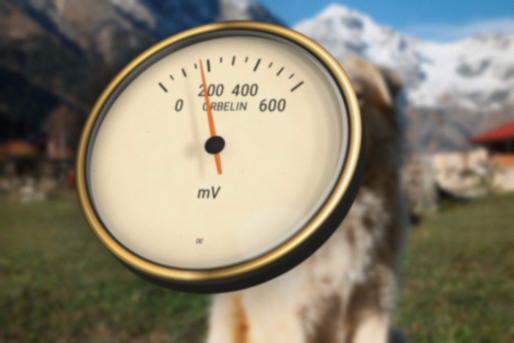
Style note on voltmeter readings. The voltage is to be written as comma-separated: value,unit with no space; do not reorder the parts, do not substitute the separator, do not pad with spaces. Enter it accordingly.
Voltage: 175,mV
